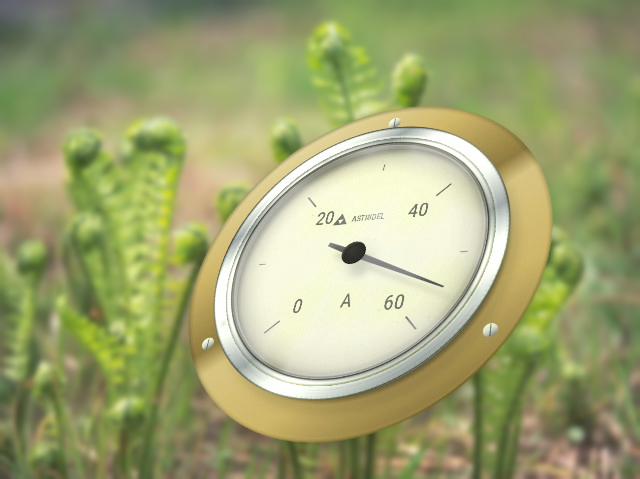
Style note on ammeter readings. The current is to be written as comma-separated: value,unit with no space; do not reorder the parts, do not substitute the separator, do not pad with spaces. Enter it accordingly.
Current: 55,A
